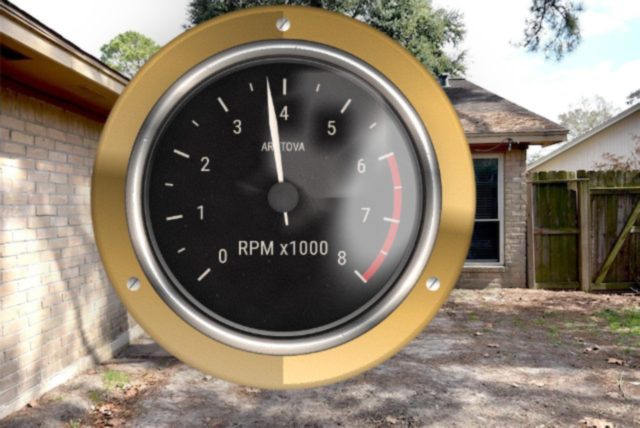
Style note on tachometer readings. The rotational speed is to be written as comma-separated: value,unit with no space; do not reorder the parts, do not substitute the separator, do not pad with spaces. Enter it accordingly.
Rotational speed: 3750,rpm
